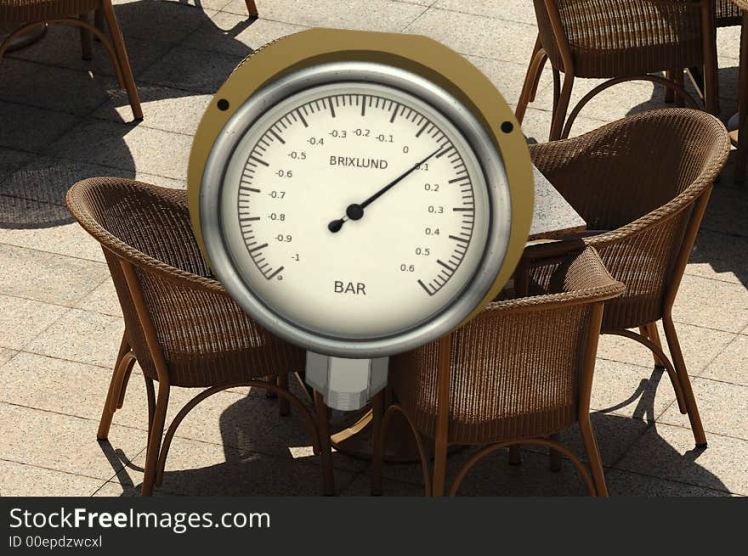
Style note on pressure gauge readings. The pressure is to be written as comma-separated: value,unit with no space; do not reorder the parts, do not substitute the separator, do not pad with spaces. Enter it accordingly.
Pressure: 0.08,bar
